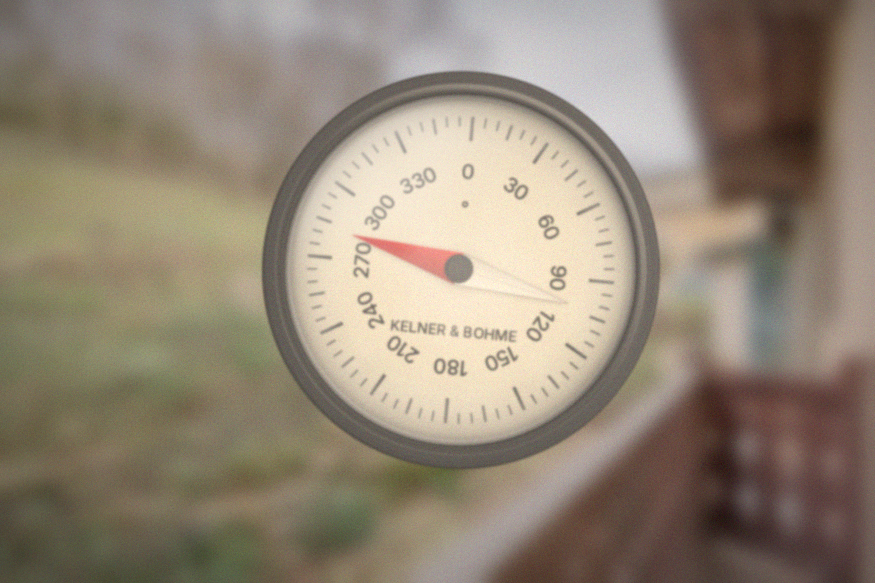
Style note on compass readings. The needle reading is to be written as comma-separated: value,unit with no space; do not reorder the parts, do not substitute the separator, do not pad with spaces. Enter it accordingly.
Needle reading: 282.5,°
